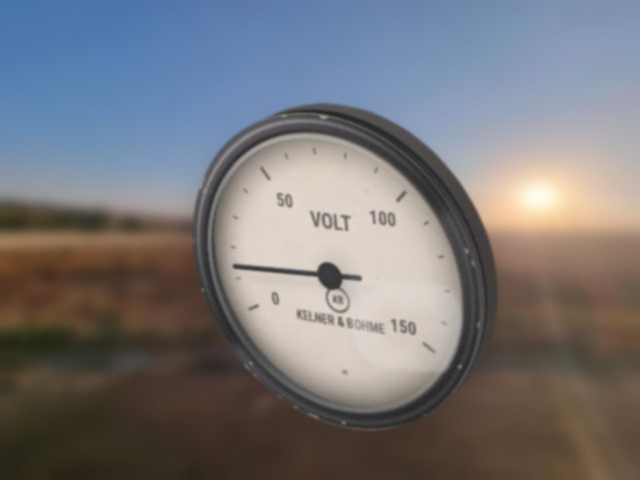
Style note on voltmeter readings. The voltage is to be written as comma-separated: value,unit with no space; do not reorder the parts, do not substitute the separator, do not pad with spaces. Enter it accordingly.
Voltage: 15,V
